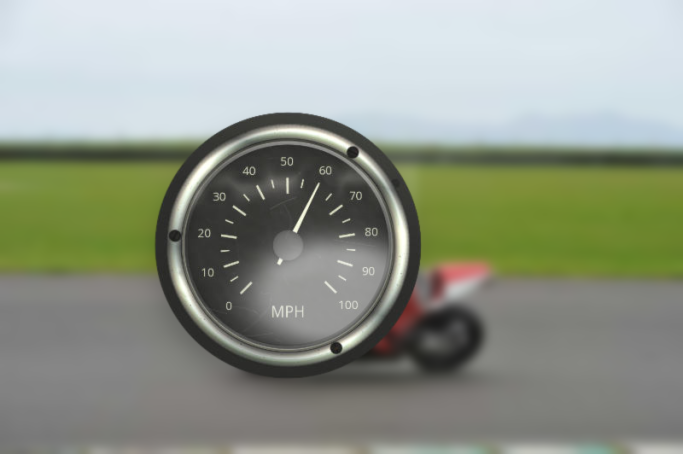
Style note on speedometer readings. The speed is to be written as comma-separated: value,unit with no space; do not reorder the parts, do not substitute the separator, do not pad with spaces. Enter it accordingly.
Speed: 60,mph
